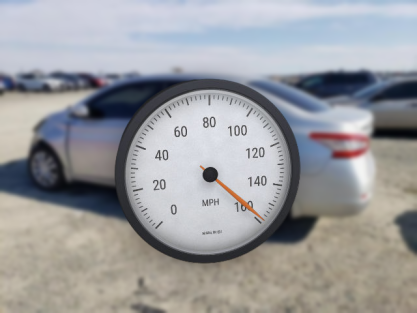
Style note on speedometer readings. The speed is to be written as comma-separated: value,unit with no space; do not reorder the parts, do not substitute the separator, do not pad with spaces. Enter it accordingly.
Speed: 158,mph
